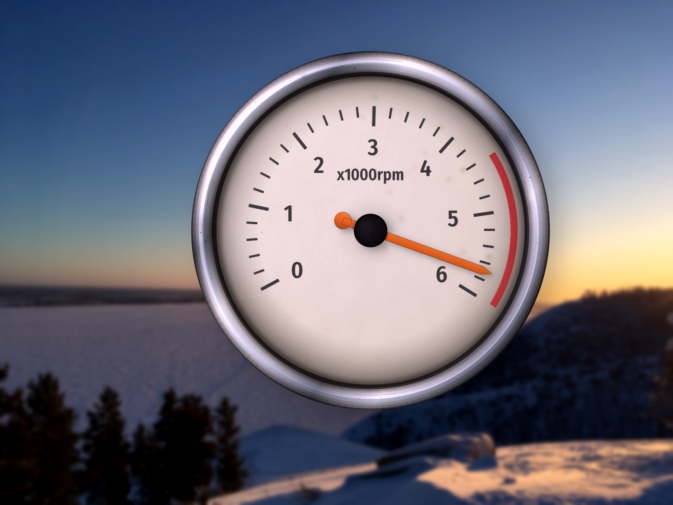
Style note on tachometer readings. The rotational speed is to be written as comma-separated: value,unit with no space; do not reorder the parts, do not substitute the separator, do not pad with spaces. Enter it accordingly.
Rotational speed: 5700,rpm
